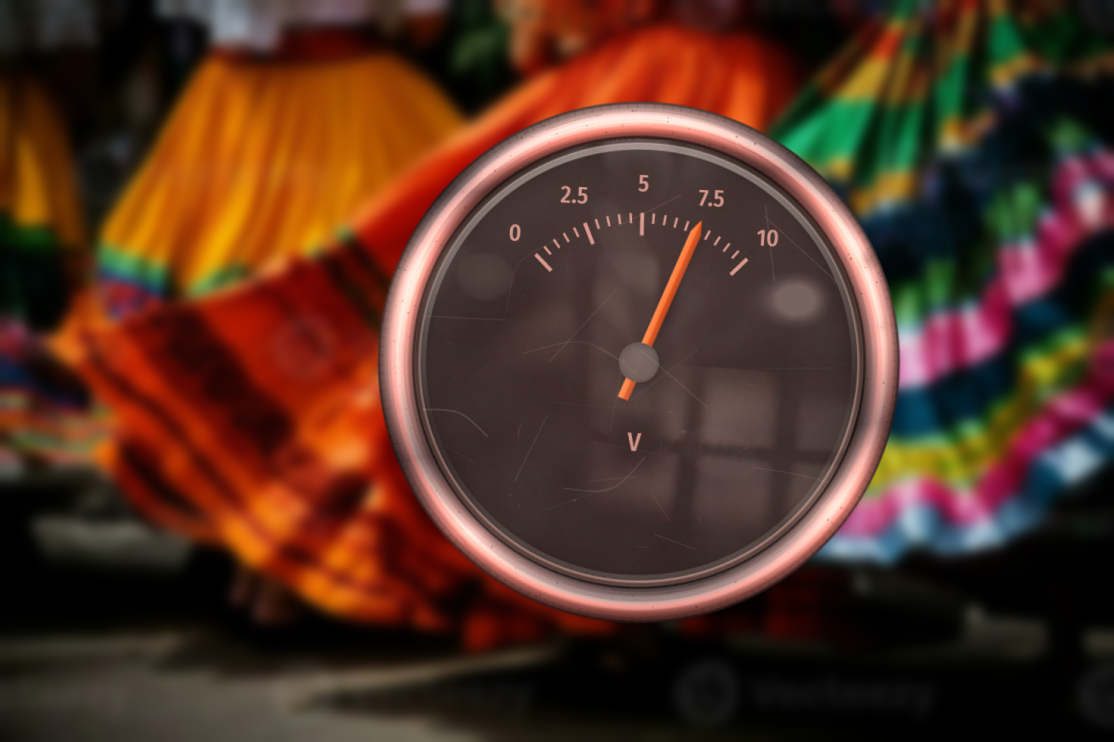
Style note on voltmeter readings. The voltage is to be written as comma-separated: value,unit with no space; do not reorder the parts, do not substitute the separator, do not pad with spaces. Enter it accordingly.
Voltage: 7.5,V
